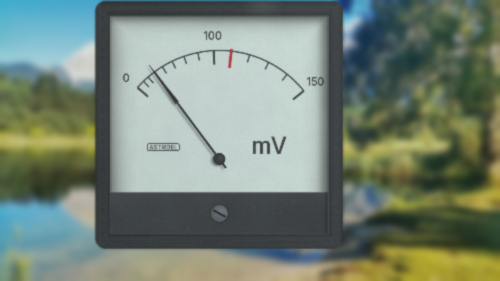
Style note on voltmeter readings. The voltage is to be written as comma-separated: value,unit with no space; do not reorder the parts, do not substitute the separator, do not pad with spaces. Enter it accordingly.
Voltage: 50,mV
